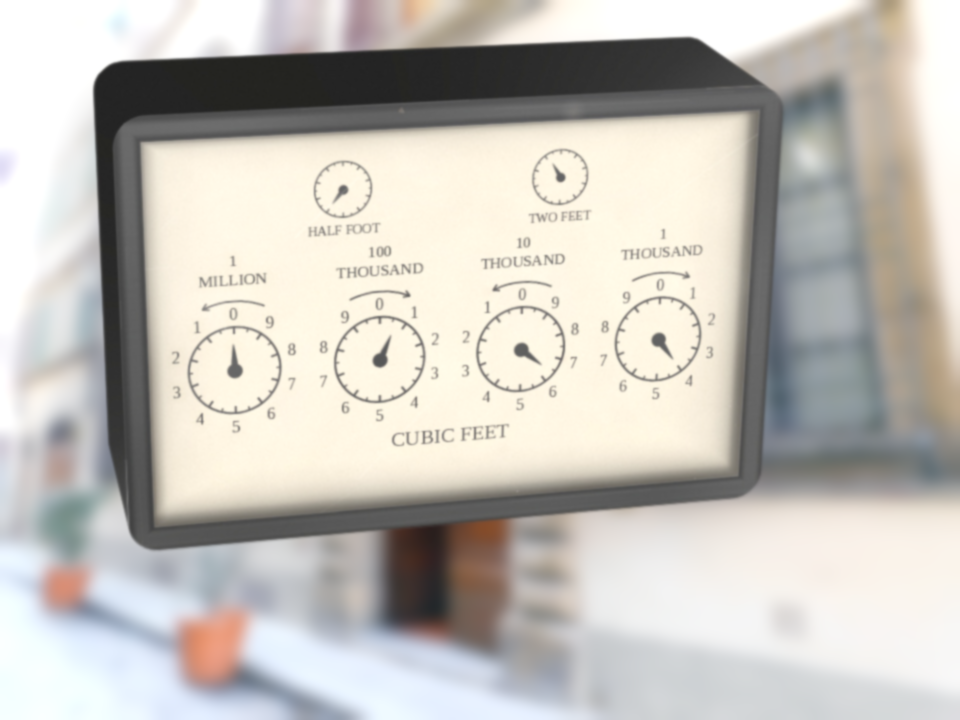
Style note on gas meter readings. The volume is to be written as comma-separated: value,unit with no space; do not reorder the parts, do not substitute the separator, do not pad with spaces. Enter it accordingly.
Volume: 6400,ft³
